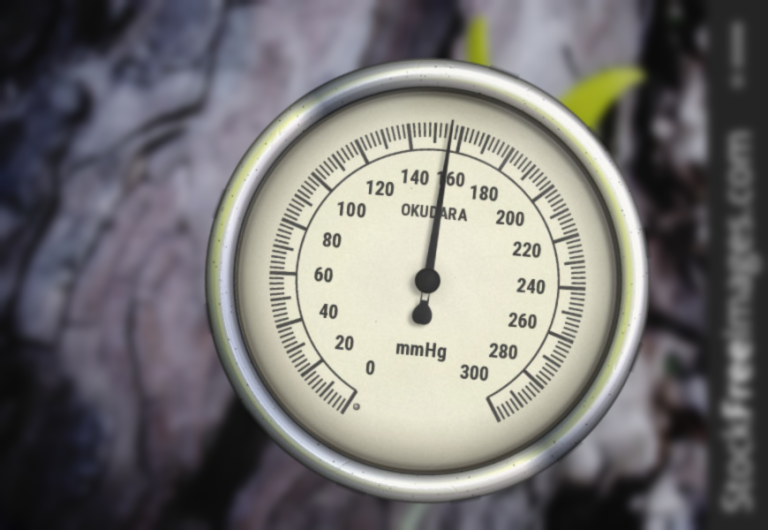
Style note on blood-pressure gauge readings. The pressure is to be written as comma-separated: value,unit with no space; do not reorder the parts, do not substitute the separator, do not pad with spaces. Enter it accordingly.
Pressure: 156,mmHg
